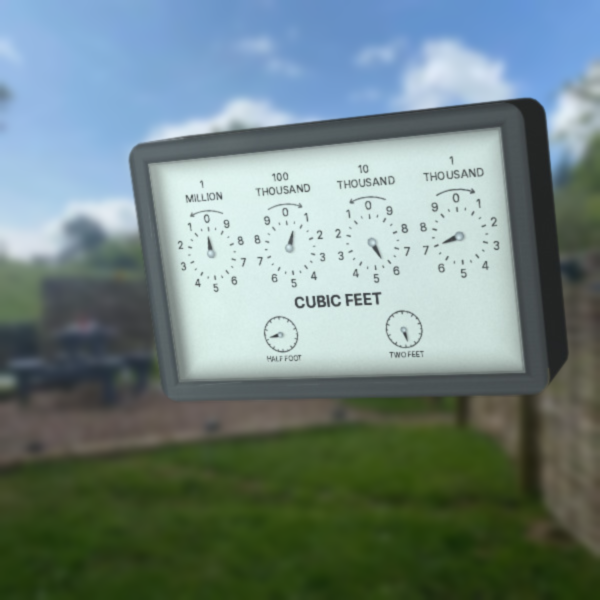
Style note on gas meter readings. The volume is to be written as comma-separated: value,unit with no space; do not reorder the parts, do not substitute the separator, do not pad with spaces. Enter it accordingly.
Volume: 5700,ft³
